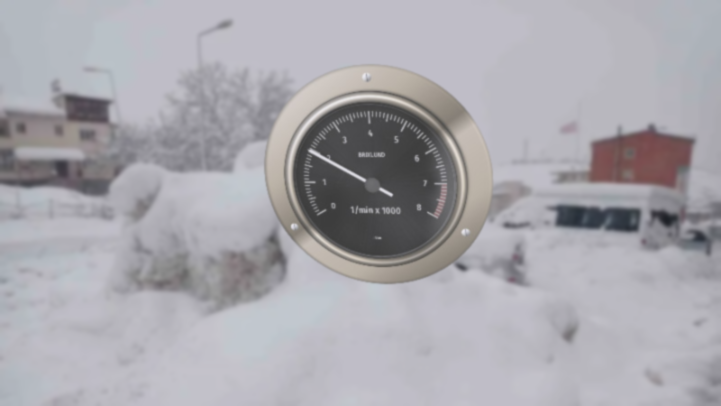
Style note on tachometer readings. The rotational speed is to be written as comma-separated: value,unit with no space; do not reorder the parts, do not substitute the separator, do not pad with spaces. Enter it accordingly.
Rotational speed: 2000,rpm
